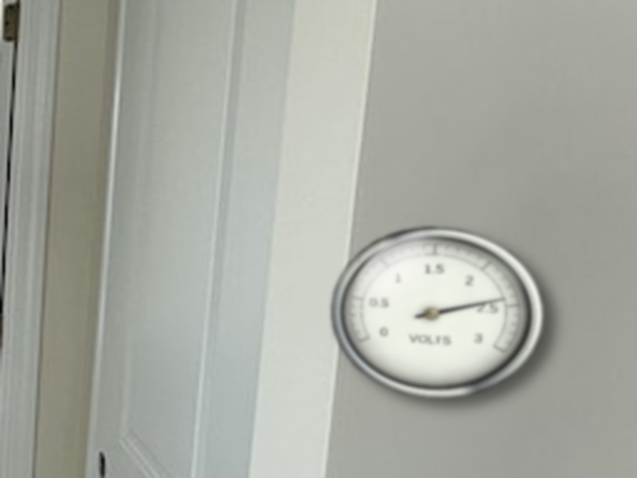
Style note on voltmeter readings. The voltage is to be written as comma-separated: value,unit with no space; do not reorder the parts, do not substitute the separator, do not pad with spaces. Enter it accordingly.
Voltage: 2.4,V
